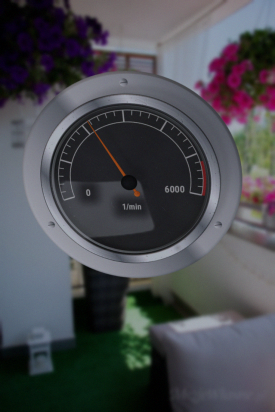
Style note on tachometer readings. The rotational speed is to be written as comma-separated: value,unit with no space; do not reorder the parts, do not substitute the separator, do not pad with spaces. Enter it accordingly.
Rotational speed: 2200,rpm
